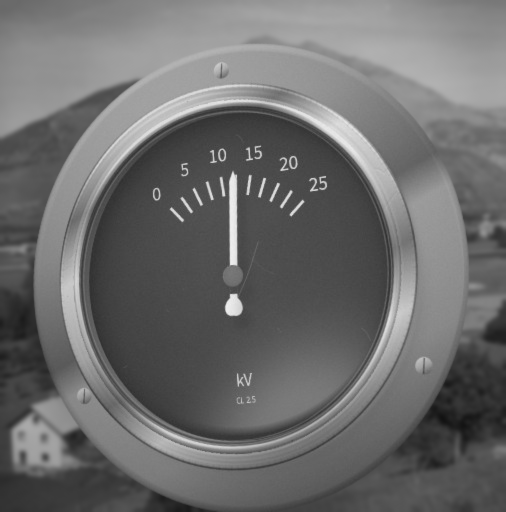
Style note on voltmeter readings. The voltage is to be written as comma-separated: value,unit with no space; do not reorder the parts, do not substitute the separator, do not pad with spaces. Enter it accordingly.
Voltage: 12.5,kV
